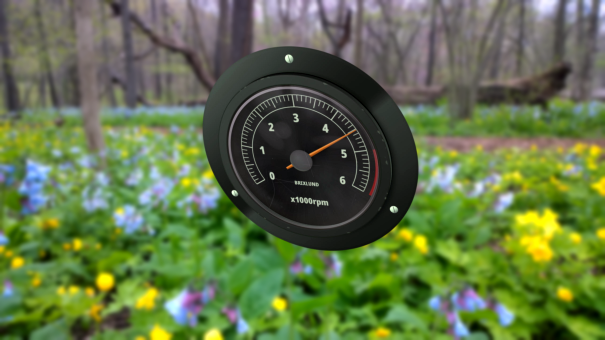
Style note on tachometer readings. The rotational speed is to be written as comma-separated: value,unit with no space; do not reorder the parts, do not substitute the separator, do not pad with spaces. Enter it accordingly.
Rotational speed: 4500,rpm
